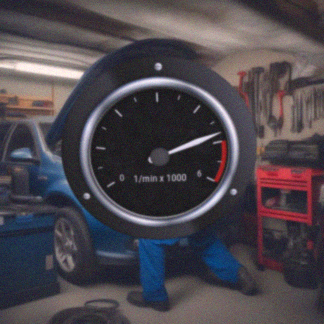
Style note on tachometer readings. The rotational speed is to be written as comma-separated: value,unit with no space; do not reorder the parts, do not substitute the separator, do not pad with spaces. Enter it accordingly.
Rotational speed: 4750,rpm
